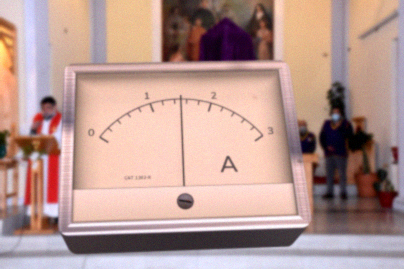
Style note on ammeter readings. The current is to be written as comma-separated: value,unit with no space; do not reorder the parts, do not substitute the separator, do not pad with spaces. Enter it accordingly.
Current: 1.5,A
